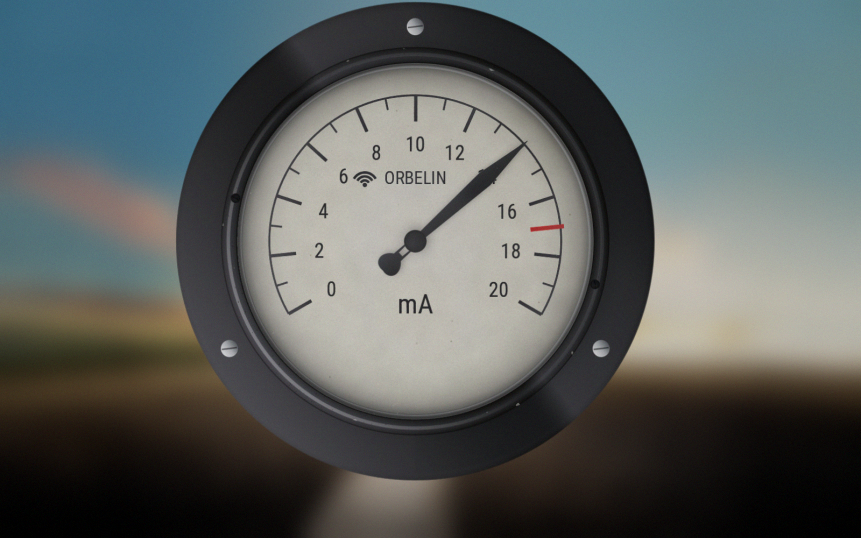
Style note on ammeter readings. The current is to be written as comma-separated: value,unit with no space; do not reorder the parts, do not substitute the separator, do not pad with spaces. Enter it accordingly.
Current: 14,mA
